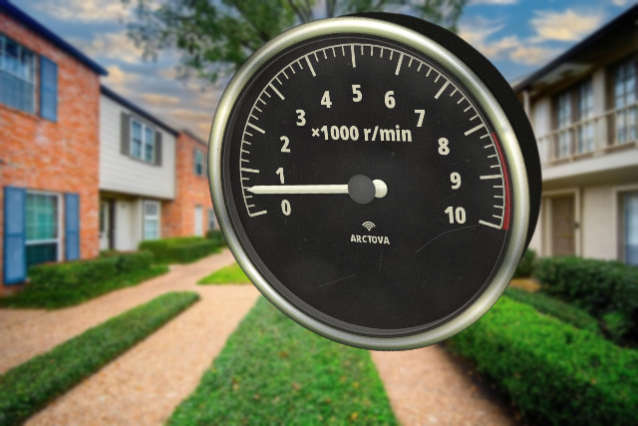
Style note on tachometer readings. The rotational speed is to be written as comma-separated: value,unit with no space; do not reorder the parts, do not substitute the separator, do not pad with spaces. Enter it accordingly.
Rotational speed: 600,rpm
